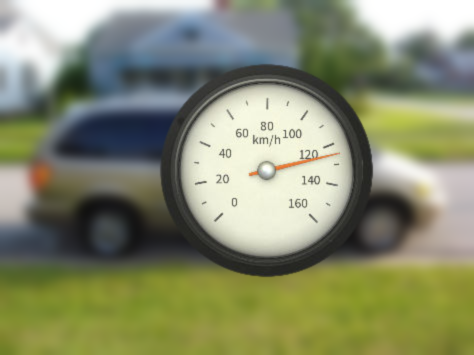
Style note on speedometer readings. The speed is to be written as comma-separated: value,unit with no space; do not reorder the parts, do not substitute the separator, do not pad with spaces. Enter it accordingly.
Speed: 125,km/h
